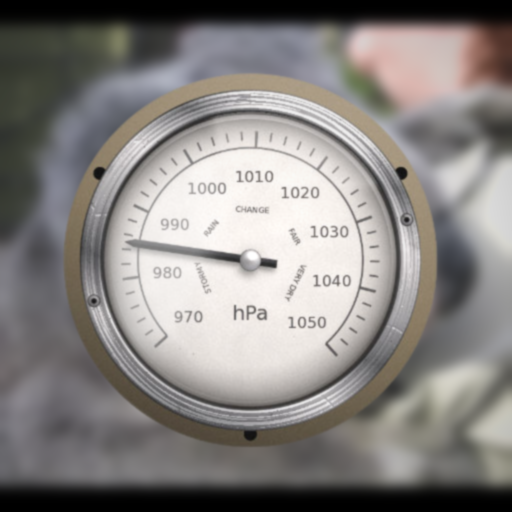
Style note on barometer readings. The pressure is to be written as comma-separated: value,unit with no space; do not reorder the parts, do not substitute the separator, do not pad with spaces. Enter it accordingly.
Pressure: 985,hPa
